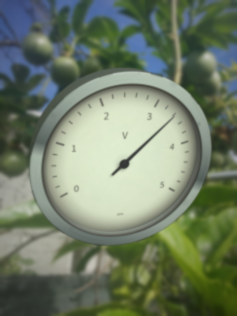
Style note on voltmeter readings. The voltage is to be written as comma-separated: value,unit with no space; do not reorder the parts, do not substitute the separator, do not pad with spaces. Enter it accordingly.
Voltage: 3.4,V
